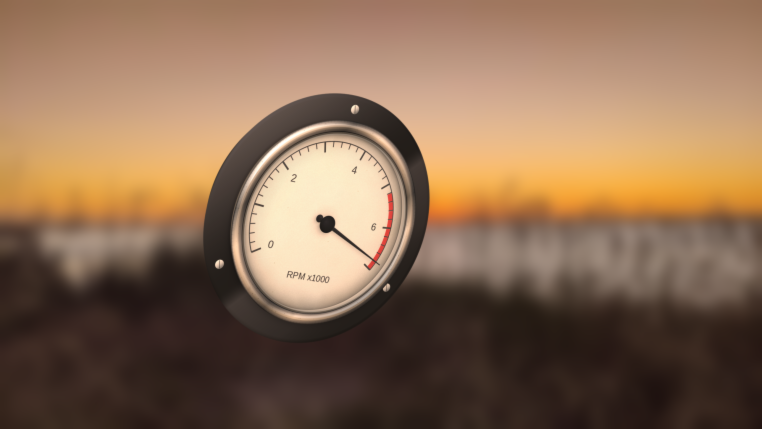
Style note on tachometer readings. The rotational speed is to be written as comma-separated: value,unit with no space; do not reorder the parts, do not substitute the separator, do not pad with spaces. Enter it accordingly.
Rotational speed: 6800,rpm
